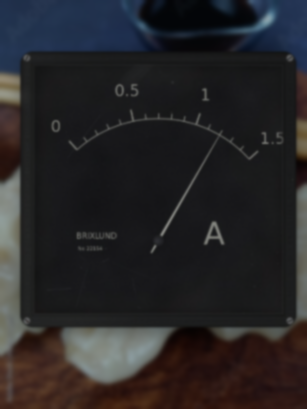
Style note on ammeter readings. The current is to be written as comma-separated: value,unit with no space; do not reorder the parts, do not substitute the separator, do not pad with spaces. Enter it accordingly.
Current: 1.2,A
